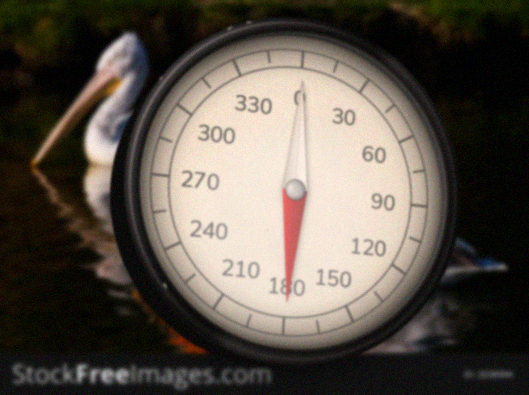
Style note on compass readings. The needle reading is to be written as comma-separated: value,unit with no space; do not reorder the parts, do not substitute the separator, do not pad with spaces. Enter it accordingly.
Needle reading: 180,°
